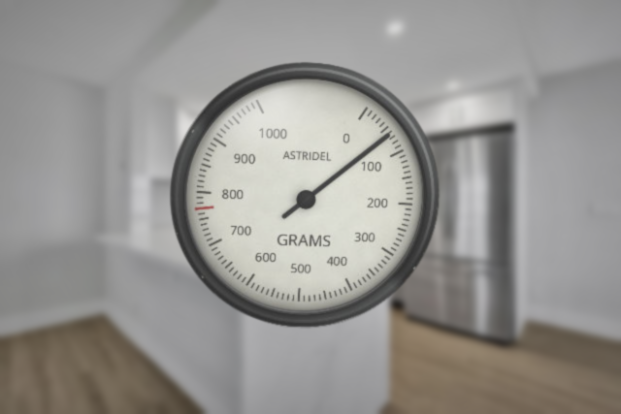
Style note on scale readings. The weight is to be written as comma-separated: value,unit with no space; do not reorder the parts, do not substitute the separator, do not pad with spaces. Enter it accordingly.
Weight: 60,g
